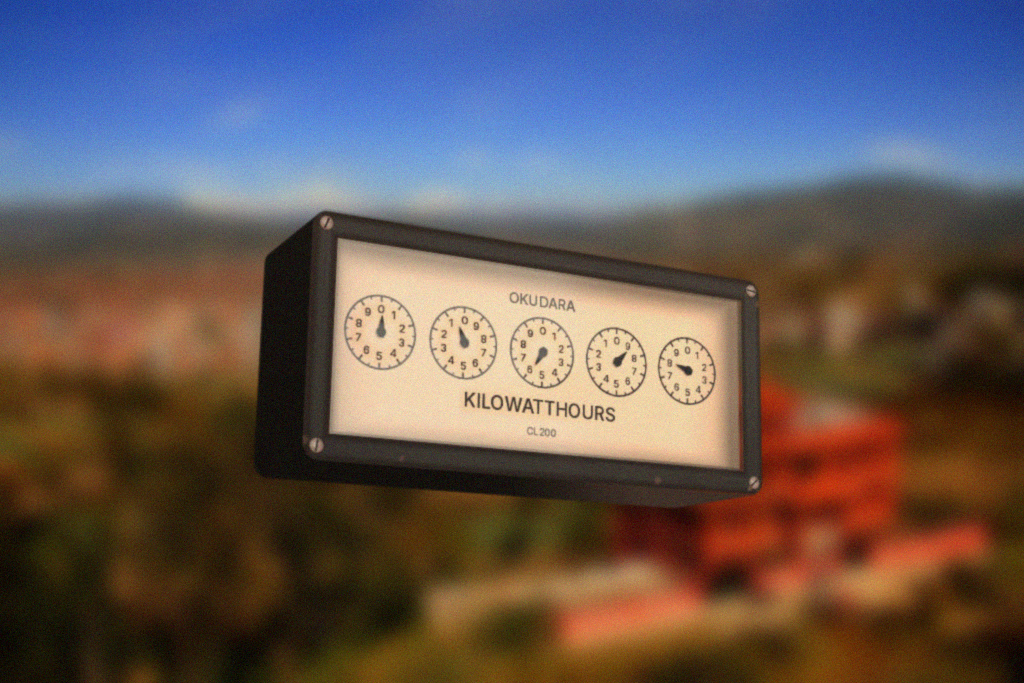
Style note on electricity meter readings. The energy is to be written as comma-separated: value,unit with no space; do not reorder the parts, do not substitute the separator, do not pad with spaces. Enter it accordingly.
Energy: 588,kWh
